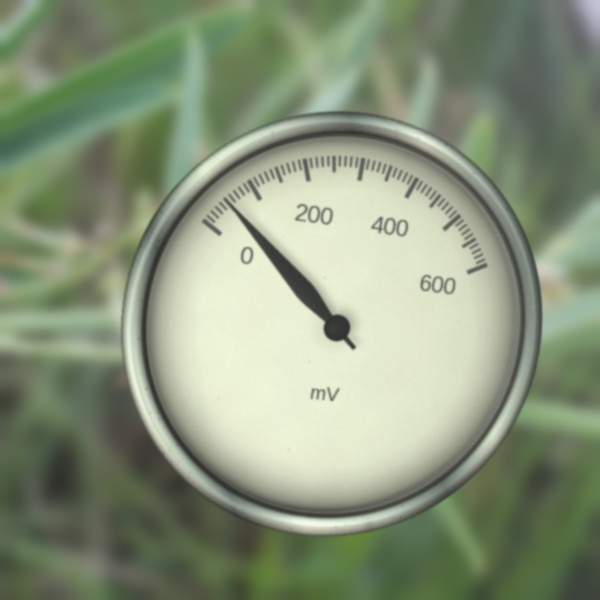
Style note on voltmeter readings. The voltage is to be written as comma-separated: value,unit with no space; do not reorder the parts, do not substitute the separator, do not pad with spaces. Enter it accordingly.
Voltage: 50,mV
